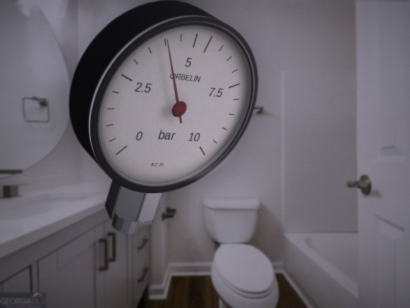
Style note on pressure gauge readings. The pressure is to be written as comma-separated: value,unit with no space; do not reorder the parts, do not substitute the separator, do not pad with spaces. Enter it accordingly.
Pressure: 4,bar
